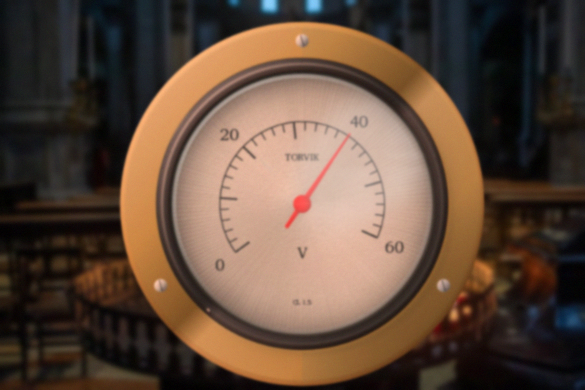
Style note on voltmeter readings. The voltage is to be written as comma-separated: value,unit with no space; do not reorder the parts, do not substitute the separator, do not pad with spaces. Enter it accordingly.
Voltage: 40,V
